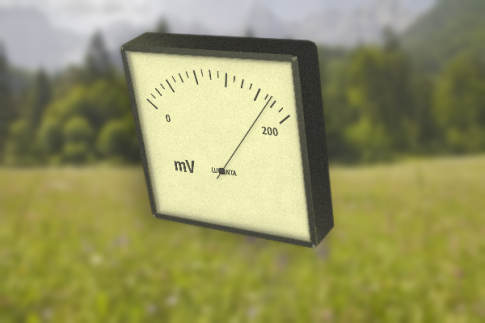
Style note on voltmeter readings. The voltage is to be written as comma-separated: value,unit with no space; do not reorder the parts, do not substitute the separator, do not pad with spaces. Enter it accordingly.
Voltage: 175,mV
